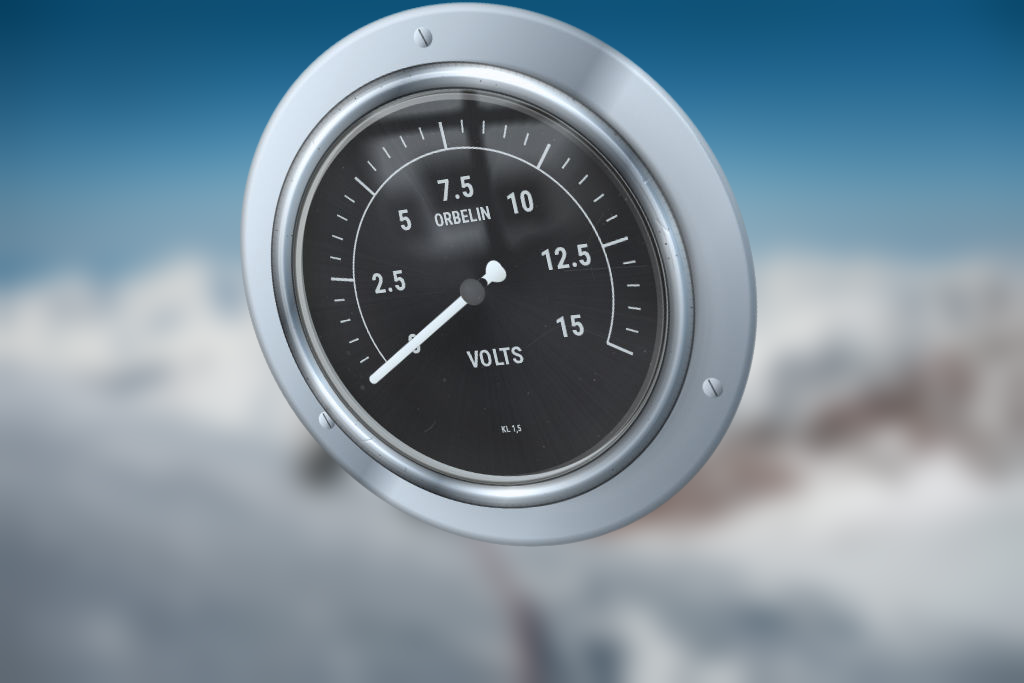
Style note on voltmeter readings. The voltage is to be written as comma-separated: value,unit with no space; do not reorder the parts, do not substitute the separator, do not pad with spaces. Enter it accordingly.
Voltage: 0,V
